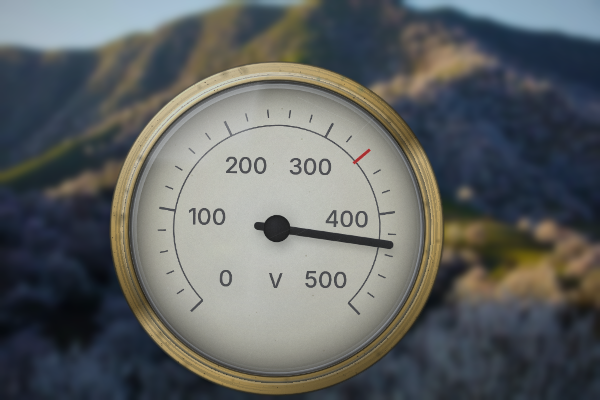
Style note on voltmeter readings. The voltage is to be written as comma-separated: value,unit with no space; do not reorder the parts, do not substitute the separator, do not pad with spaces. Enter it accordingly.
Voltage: 430,V
